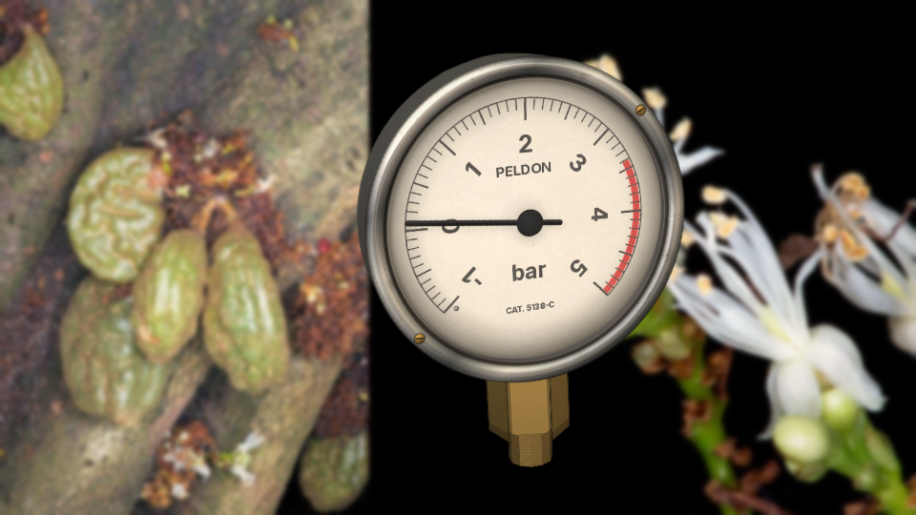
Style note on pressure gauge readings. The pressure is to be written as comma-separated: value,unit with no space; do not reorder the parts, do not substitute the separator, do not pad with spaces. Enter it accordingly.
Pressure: 0.1,bar
